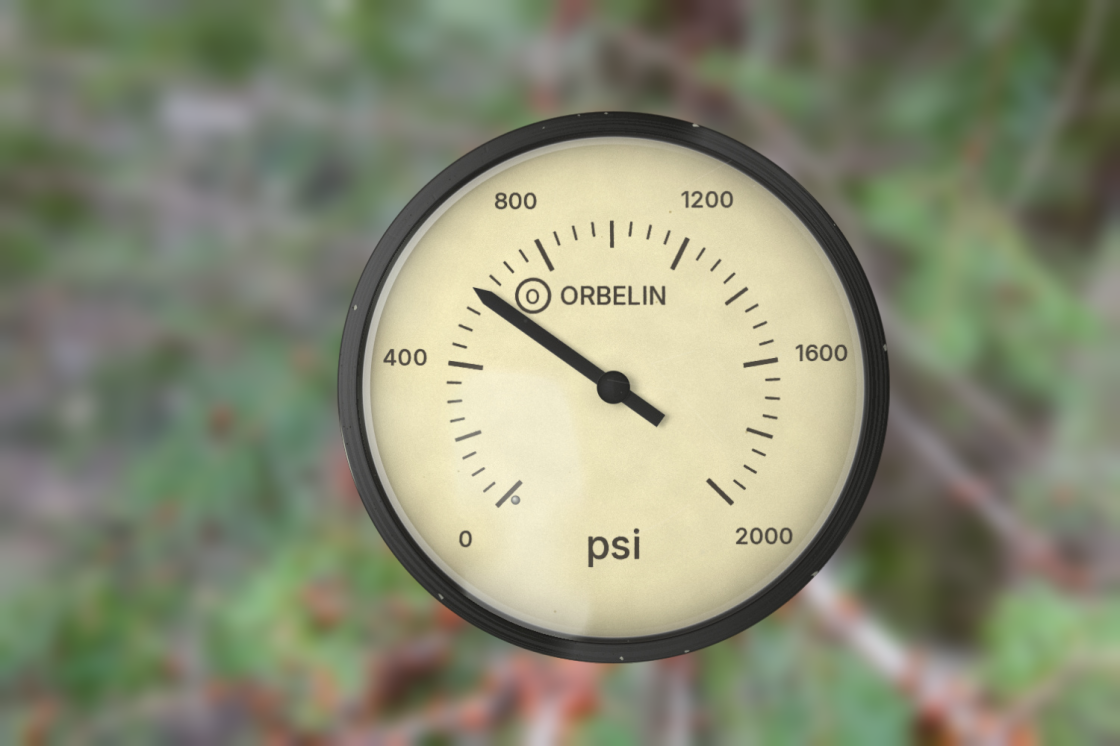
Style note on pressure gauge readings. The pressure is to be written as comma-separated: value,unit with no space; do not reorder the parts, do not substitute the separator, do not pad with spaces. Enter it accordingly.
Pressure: 600,psi
